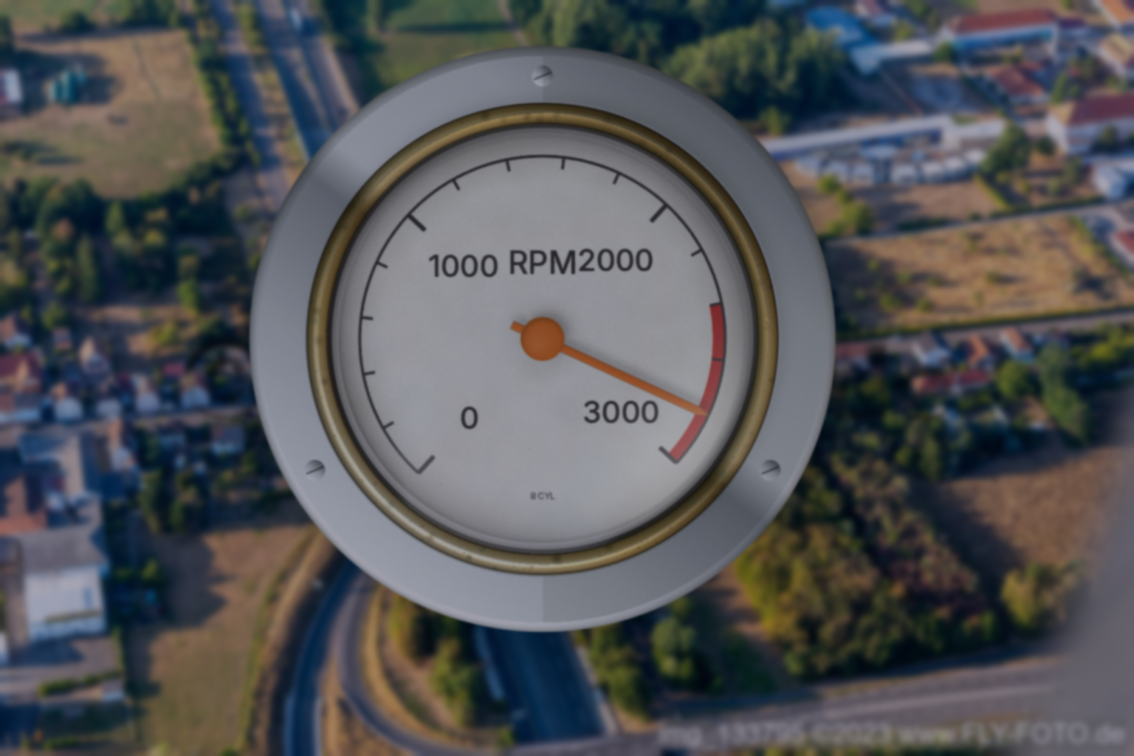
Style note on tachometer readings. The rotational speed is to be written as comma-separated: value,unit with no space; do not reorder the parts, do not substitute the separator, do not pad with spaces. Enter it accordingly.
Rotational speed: 2800,rpm
